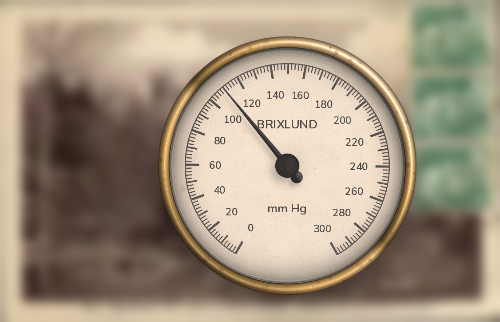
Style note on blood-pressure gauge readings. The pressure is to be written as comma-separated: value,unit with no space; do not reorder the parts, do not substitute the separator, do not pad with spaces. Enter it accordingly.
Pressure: 110,mmHg
